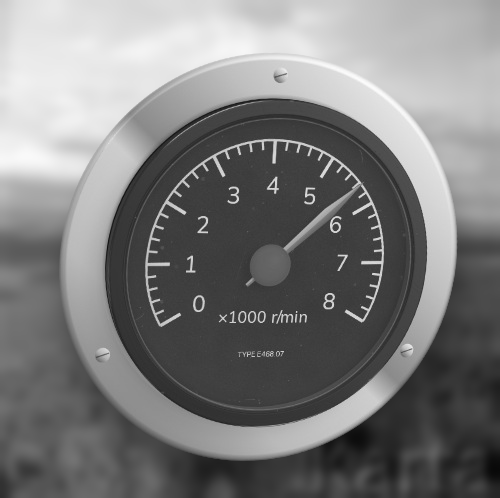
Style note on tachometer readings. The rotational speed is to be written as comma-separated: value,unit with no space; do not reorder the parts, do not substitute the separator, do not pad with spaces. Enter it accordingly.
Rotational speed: 5600,rpm
